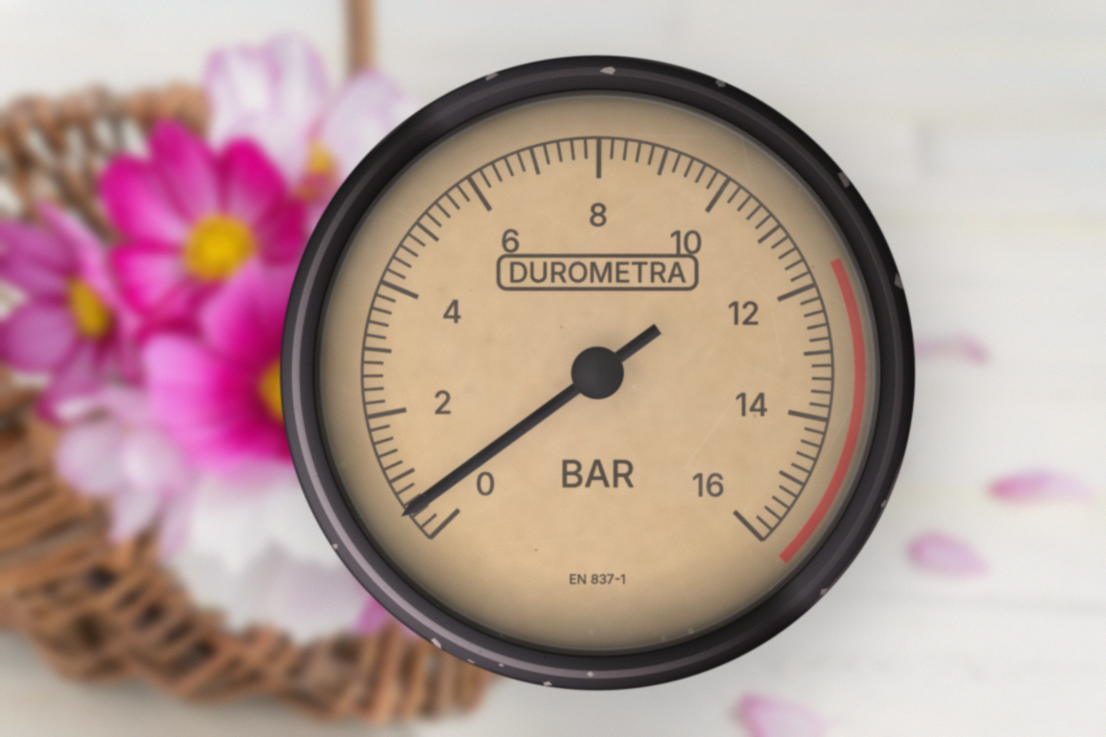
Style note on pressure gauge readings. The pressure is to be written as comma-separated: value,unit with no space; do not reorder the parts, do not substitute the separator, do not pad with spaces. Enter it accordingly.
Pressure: 0.5,bar
